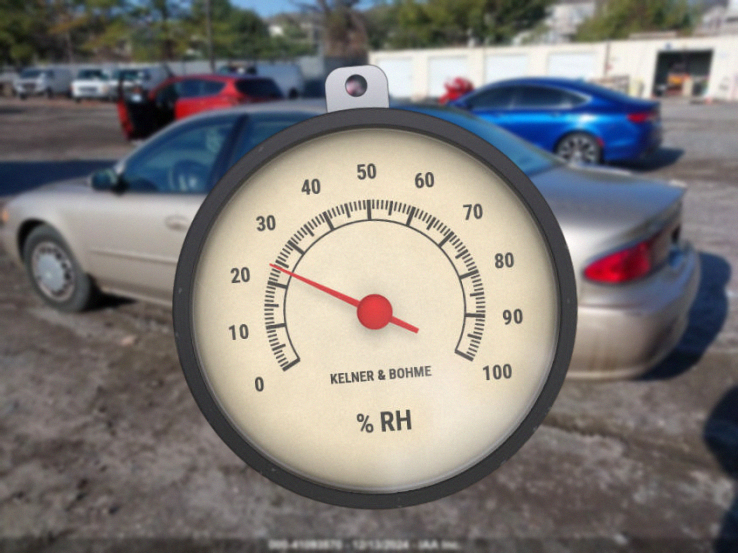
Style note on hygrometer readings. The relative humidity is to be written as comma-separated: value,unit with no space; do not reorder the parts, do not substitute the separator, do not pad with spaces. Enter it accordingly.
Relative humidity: 24,%
